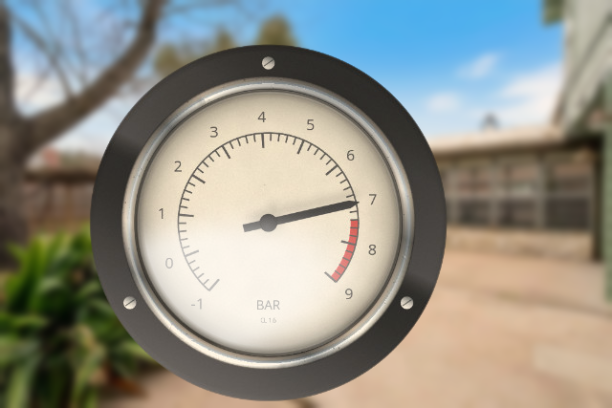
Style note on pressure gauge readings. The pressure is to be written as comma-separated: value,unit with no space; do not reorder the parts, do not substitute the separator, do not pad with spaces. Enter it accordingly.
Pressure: 7,bar
